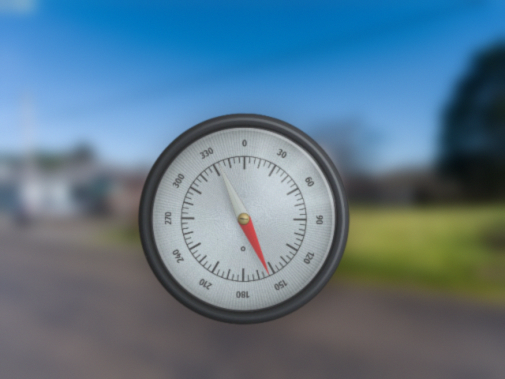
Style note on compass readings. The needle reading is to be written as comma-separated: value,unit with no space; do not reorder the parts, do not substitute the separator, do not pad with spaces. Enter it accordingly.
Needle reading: 155,°
